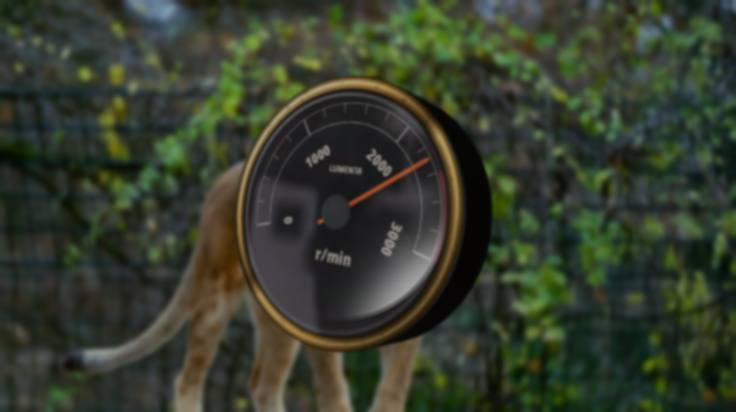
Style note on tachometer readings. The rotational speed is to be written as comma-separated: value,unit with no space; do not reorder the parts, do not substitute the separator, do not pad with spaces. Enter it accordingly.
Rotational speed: 2300,rpm
